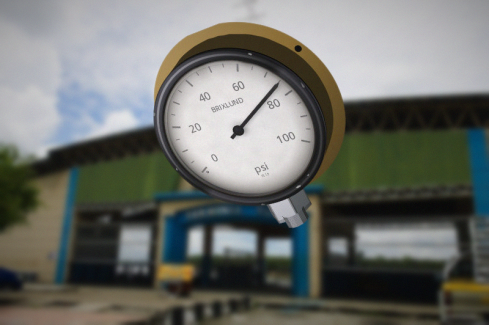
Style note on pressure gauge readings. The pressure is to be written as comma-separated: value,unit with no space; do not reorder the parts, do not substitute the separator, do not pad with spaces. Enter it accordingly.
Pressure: 75,psi
